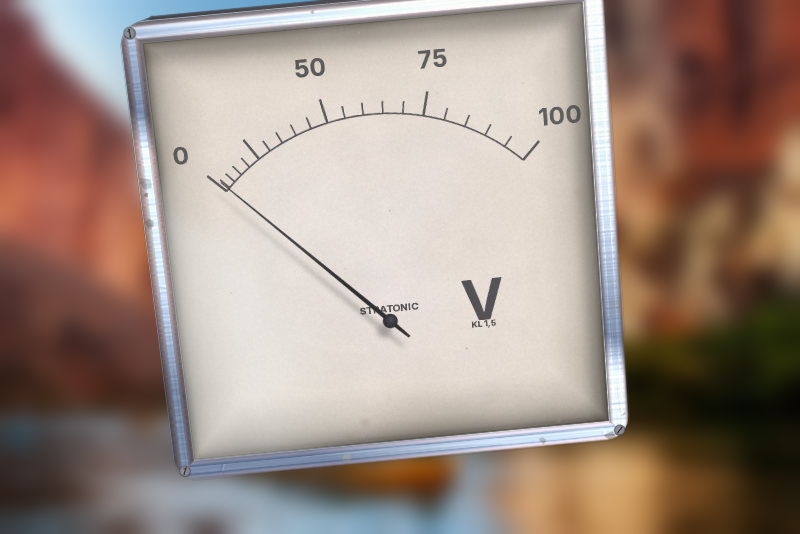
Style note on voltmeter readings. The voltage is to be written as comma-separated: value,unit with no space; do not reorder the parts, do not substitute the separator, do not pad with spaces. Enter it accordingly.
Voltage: 5,V
